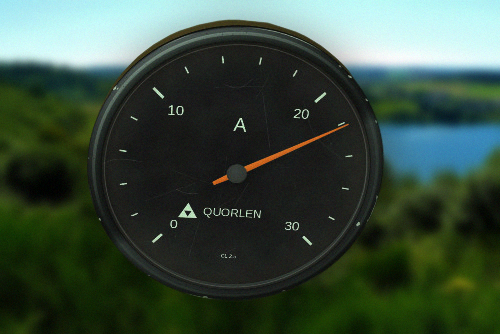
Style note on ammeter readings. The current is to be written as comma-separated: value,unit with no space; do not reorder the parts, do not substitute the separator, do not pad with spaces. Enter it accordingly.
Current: 22,A
